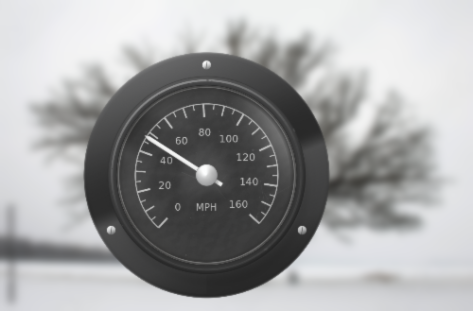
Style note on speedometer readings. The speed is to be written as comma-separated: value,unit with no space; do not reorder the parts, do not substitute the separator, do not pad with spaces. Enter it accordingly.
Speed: 47.5,mph
